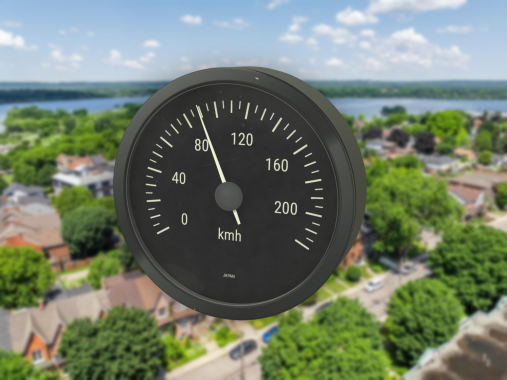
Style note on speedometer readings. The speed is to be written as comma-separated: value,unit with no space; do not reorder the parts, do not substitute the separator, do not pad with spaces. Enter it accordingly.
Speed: 90,km/h
